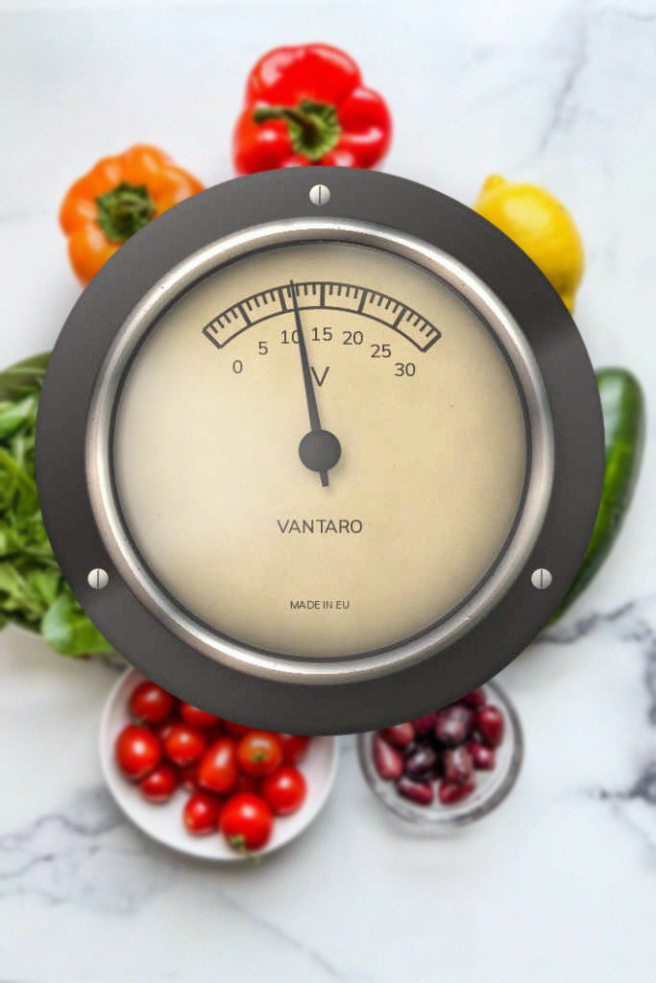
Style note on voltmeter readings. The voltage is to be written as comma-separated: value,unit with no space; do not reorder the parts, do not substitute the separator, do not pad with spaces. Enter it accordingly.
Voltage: 11.5,V
